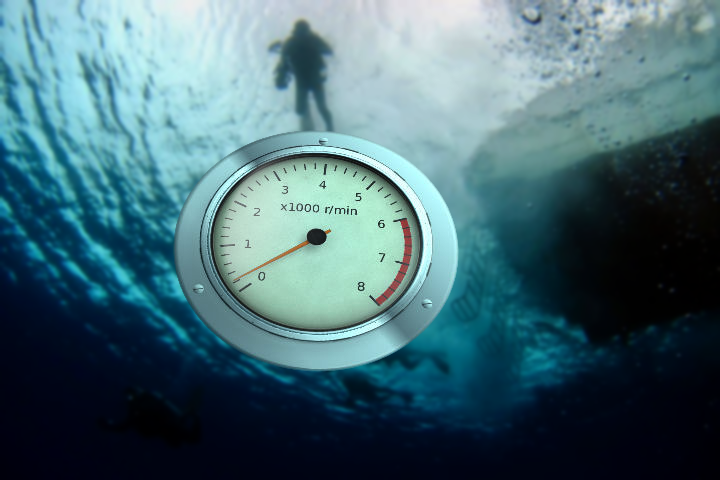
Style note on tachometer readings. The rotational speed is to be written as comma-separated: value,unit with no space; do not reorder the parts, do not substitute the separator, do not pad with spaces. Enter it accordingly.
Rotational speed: 200,rpm
